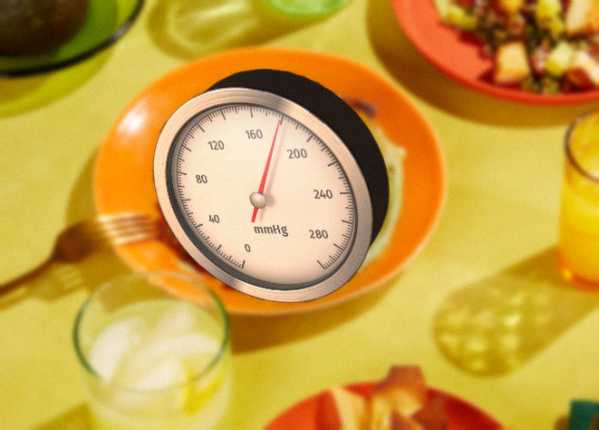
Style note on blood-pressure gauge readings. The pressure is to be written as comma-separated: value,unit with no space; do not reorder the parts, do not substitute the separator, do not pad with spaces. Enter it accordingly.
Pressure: 180,mmHg
